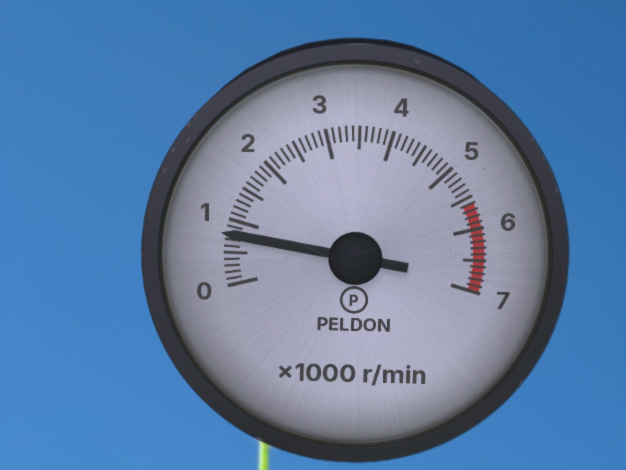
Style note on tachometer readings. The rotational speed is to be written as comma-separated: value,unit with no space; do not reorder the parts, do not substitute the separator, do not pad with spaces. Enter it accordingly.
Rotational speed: 800,rpm
